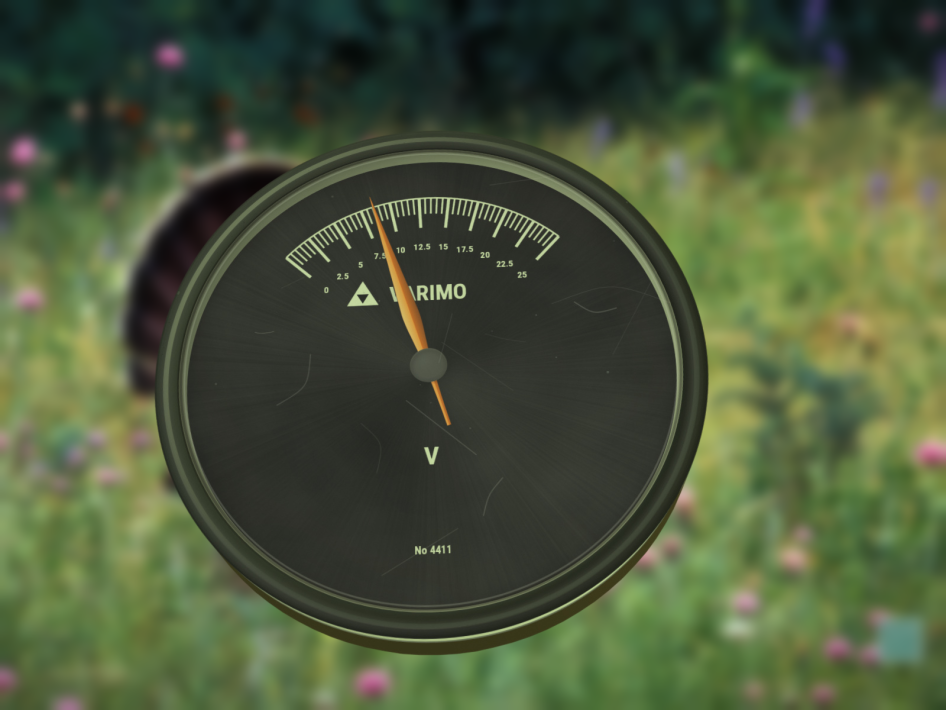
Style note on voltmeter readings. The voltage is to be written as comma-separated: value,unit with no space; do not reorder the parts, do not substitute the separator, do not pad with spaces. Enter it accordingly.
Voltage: 8.5,V
